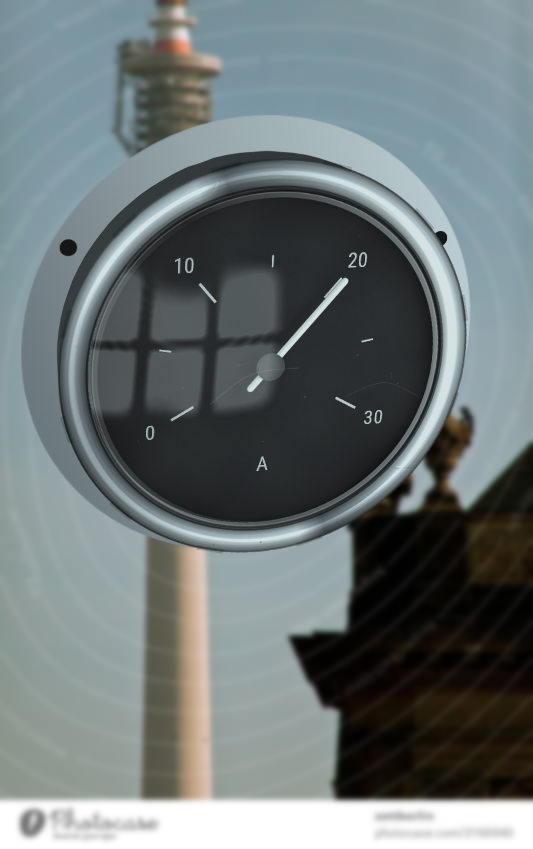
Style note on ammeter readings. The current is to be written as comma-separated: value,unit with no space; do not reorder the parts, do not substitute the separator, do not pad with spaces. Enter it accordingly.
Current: 20,A
